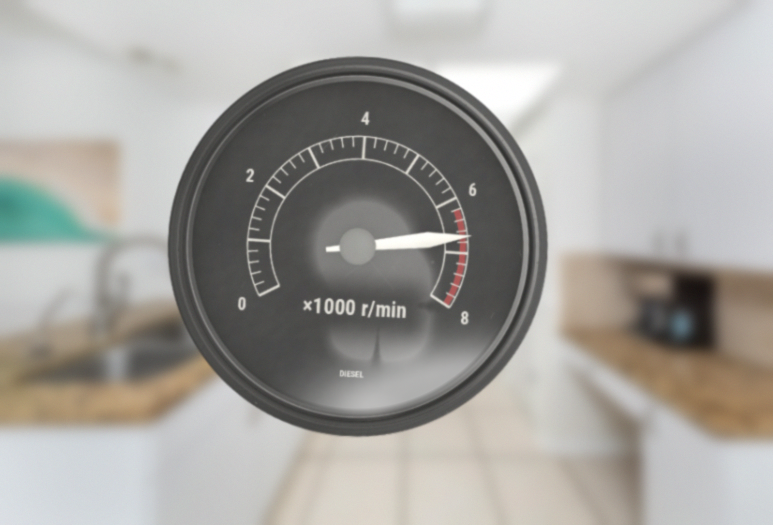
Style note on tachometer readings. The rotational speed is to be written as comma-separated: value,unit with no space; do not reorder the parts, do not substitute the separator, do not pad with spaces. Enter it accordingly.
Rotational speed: 6700,rpm
